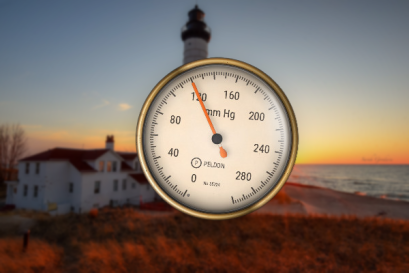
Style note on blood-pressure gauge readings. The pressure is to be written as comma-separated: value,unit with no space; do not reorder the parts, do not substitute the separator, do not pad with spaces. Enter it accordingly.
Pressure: 120,mmHg
